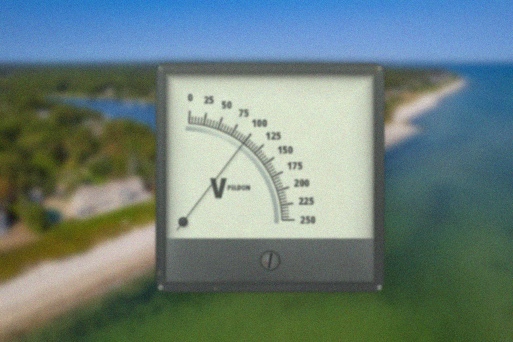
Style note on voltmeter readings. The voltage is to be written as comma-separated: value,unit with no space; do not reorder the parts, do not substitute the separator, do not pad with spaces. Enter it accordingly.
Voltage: 100,V
